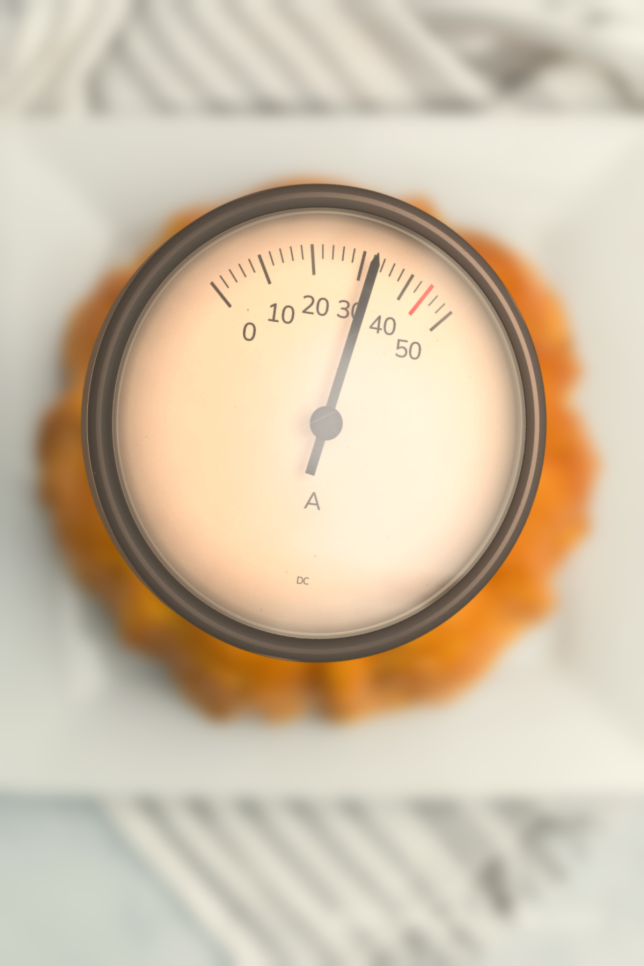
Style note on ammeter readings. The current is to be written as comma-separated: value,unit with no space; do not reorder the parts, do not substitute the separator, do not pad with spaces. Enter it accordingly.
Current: 32,A
